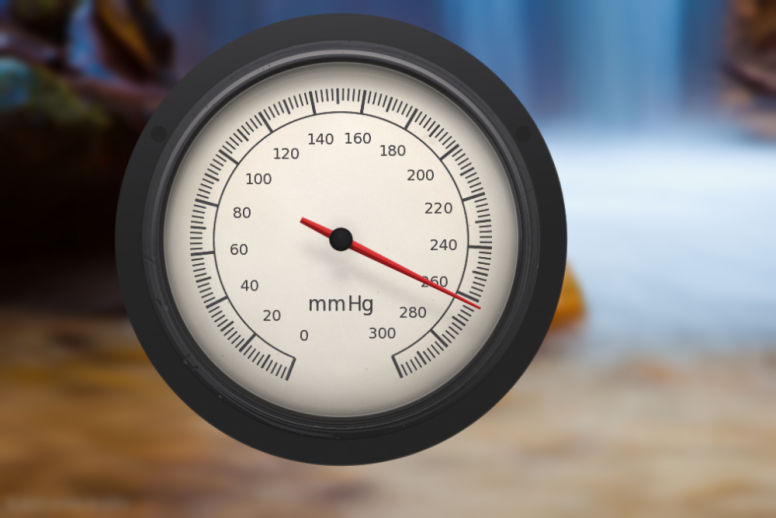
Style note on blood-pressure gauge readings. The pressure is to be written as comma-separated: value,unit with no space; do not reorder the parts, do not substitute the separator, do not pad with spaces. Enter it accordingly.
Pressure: 262,mmHg
